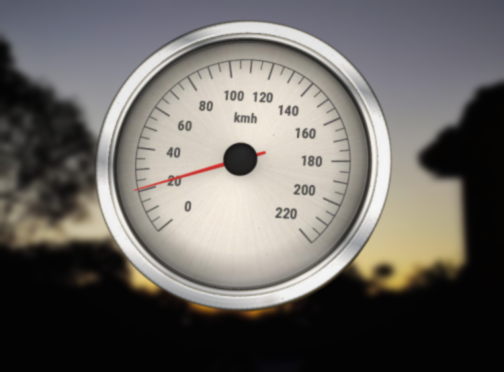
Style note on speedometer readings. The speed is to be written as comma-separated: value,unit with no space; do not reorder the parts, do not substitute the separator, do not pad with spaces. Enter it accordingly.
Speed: 20,km/h
